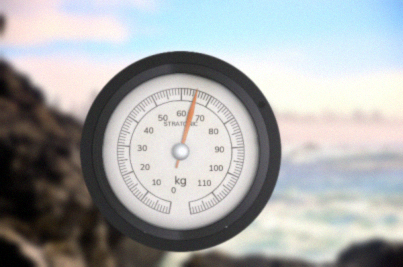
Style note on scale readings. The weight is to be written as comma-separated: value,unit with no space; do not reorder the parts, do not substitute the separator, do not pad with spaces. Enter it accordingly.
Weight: 65,kg
